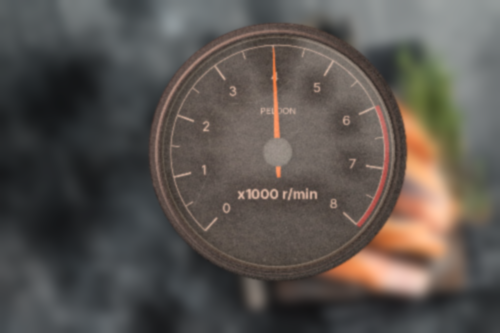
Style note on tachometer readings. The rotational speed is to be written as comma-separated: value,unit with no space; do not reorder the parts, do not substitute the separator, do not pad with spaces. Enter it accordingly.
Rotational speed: 4000,rpm
